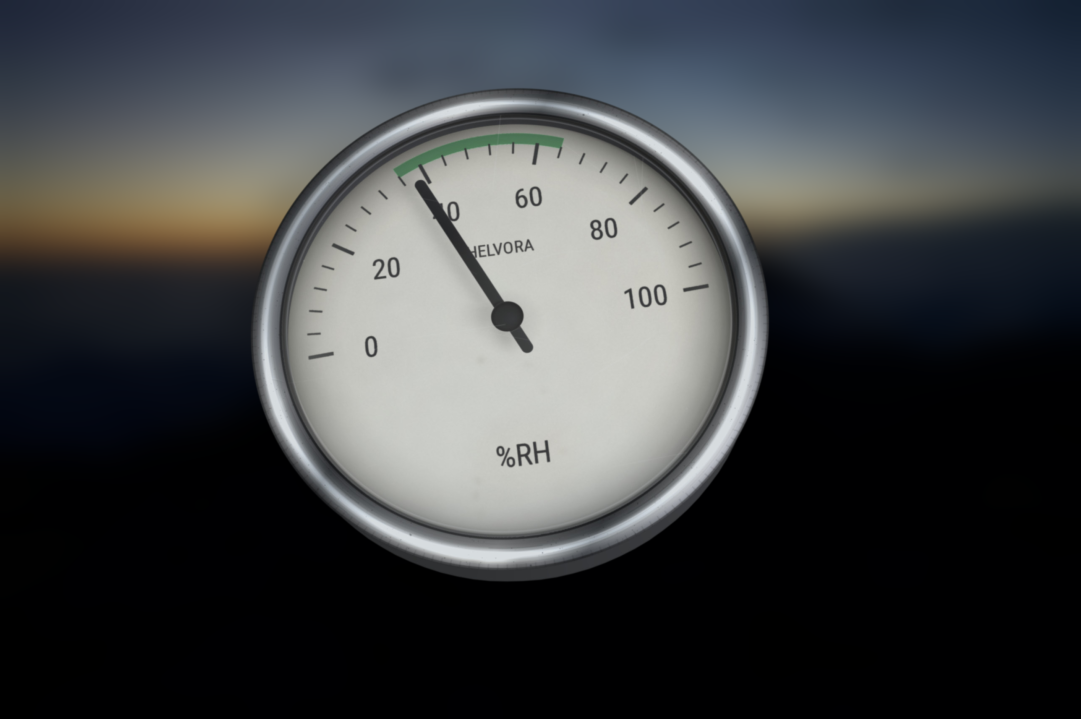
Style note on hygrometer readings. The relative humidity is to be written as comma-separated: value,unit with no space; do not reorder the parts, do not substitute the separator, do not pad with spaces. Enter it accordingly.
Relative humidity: 38,%
